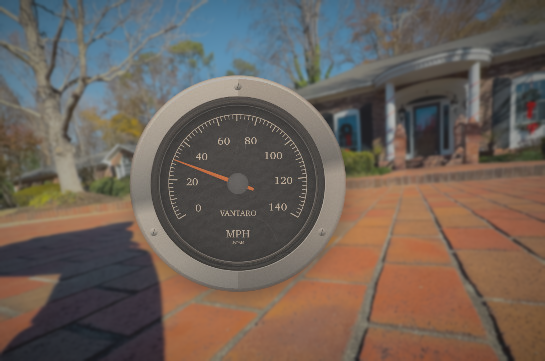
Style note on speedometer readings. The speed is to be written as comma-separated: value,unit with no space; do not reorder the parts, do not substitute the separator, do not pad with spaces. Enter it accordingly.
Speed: 30,mph
